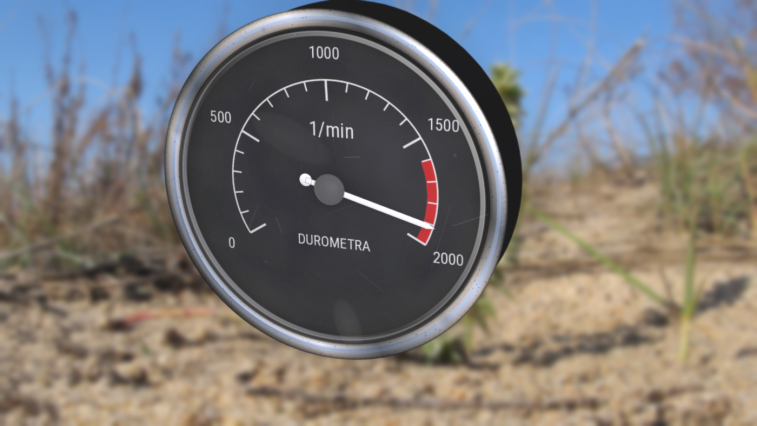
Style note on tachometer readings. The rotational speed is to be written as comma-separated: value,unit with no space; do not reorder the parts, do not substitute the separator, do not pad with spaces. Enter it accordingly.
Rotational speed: 1900,rpm
